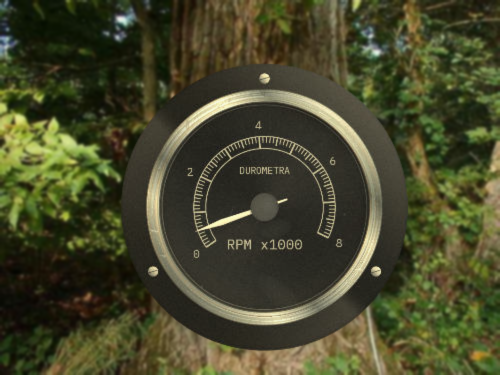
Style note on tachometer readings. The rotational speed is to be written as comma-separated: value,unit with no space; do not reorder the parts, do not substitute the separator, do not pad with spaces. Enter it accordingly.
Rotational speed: 500,rpm
